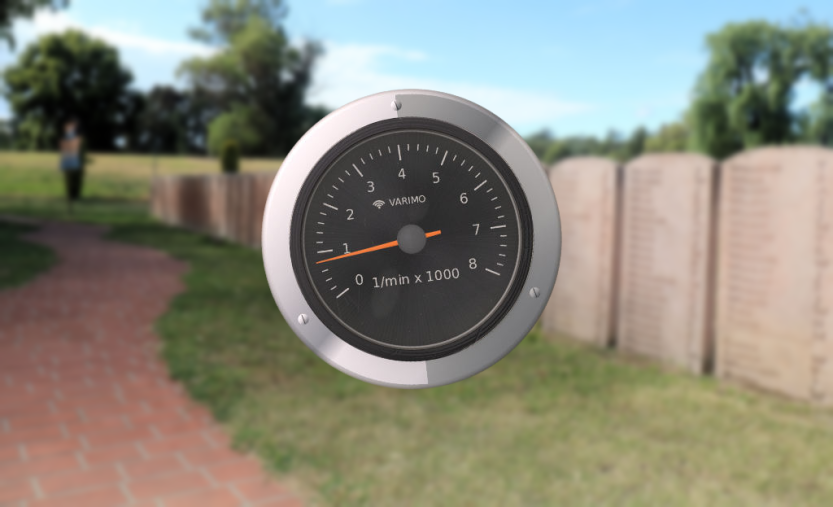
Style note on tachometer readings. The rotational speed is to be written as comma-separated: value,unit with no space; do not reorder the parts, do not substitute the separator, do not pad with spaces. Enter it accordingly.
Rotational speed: 800,rpm
